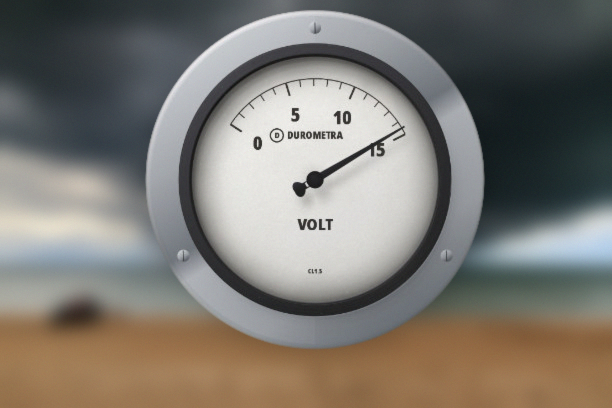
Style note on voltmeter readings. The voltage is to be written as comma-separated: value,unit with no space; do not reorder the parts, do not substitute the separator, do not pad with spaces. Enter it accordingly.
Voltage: 14.5,V
